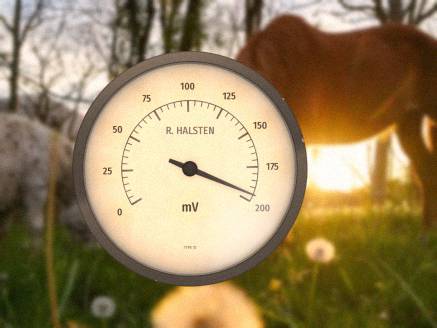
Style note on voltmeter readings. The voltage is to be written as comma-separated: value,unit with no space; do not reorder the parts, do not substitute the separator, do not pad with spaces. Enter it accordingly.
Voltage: 195,mV
